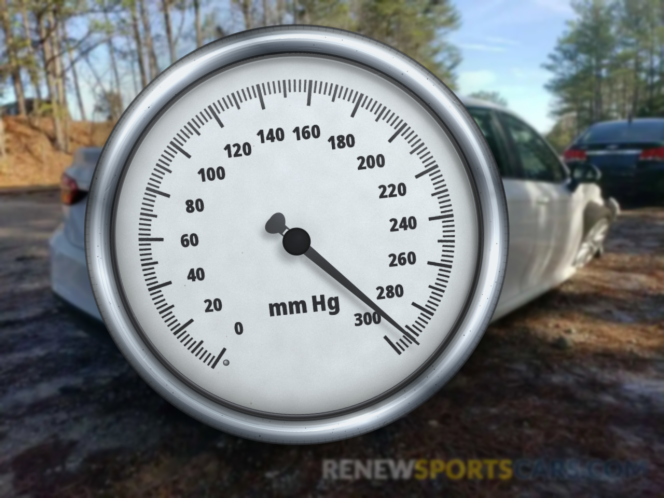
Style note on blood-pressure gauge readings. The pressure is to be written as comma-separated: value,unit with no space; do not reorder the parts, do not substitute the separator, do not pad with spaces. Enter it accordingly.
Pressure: 292,mmHg
